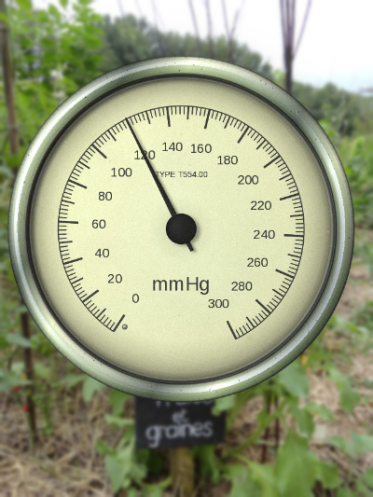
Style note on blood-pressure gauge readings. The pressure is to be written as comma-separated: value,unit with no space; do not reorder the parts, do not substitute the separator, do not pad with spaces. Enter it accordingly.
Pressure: 120,mmHg
